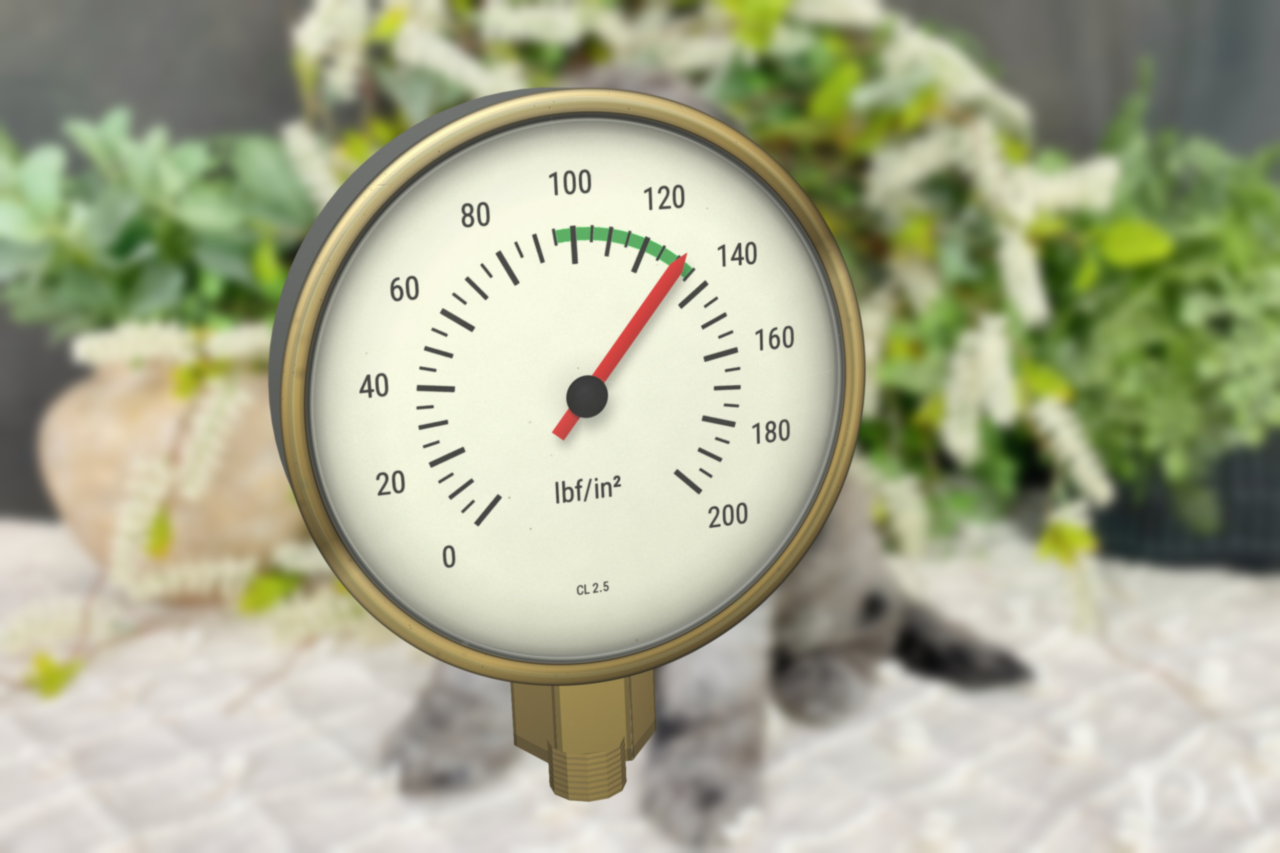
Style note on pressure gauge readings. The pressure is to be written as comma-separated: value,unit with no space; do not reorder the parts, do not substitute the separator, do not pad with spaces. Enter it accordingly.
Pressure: 130,psi
